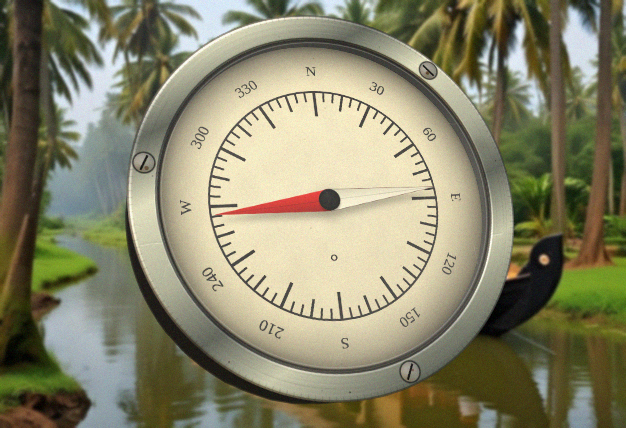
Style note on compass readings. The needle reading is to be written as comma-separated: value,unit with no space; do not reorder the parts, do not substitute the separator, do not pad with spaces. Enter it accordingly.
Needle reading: 265,°
